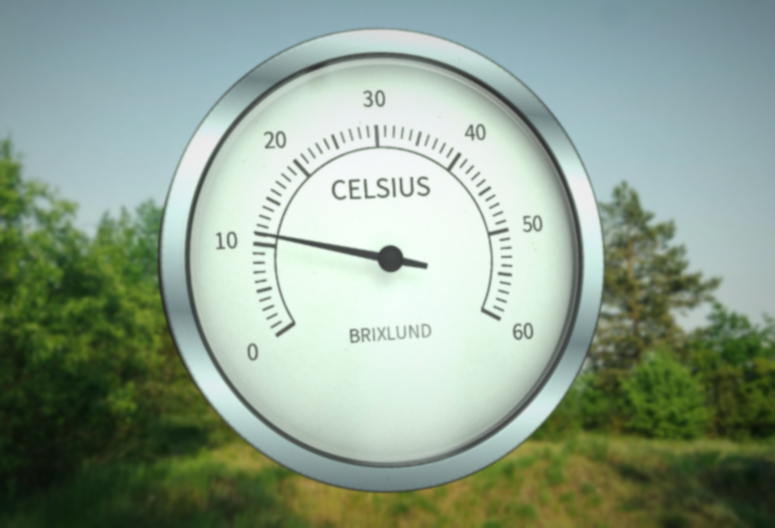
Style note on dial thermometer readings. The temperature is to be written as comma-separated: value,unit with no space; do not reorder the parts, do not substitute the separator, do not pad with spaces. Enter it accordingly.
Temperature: 11,°C
